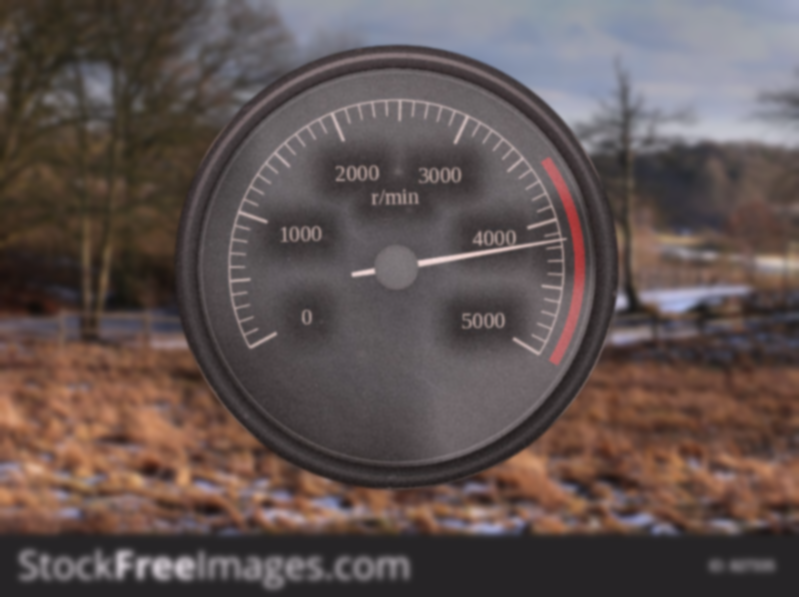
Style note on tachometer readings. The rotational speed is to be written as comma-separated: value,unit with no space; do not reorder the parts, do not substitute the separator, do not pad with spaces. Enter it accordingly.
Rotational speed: 4150,rpm
